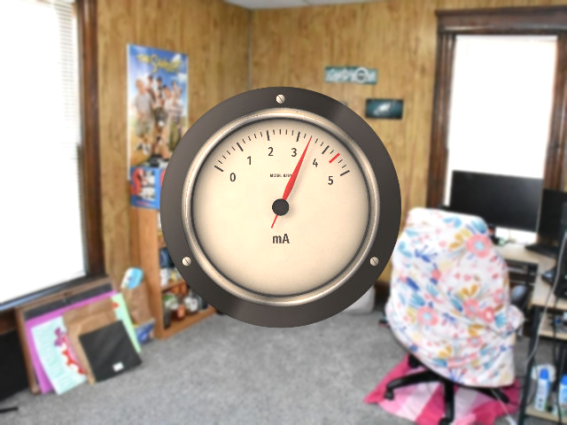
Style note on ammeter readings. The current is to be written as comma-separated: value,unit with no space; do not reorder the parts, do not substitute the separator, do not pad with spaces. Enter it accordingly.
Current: 3.4,mA
